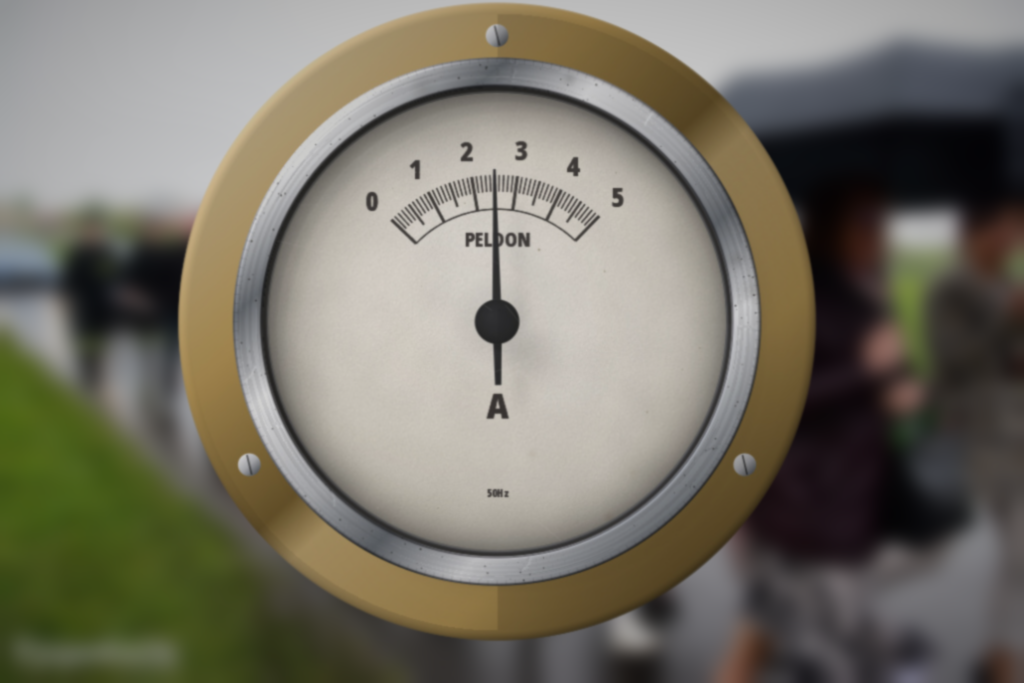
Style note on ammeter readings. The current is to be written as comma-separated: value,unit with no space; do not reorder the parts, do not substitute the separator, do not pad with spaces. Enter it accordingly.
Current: 2.5,A
